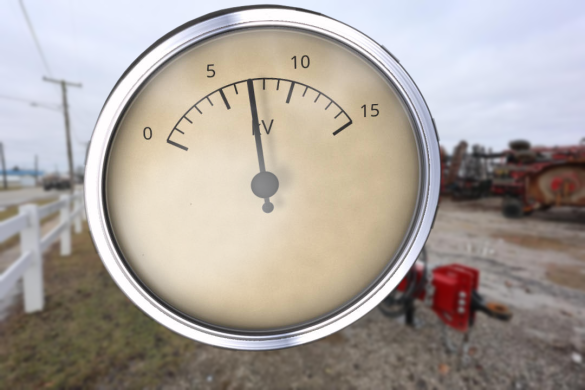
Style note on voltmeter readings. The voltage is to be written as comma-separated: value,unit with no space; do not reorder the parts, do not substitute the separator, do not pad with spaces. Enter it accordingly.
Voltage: 7,kV
